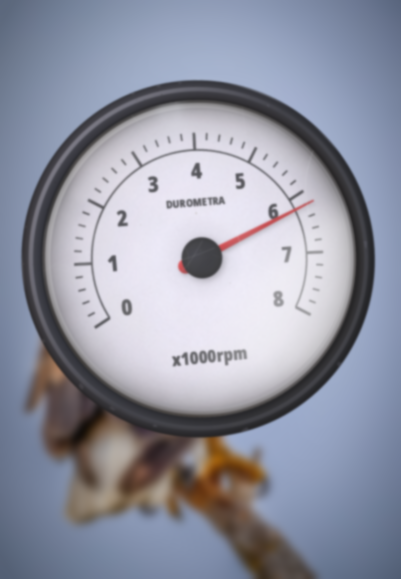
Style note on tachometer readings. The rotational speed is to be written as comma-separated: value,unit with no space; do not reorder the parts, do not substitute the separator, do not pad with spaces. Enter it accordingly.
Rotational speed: 6200,rpm
